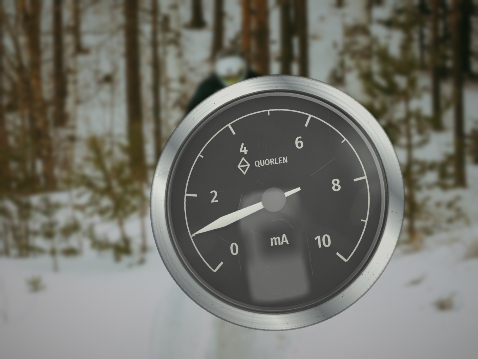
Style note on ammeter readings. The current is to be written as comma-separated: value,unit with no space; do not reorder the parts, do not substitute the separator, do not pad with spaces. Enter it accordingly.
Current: 1,mA
